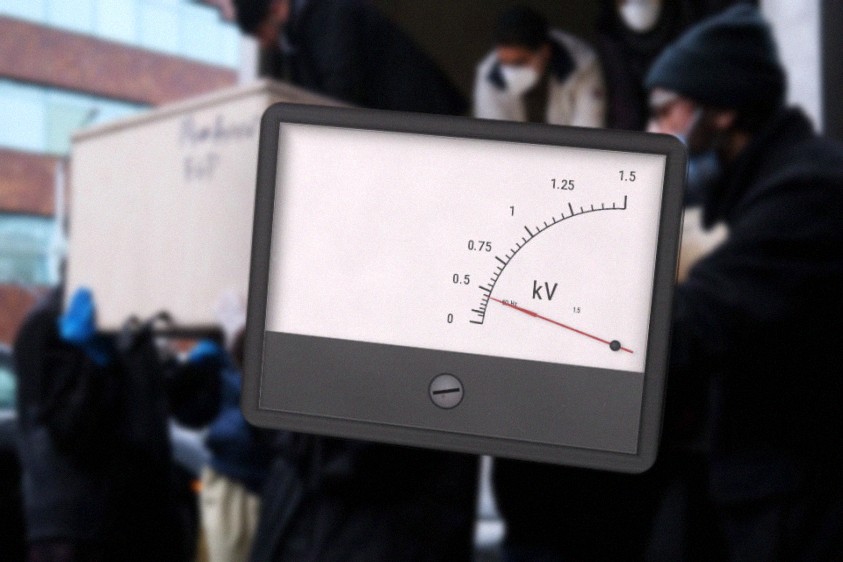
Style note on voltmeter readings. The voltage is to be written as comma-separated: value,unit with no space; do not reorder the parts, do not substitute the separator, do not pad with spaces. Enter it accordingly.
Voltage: 0.45,kV
